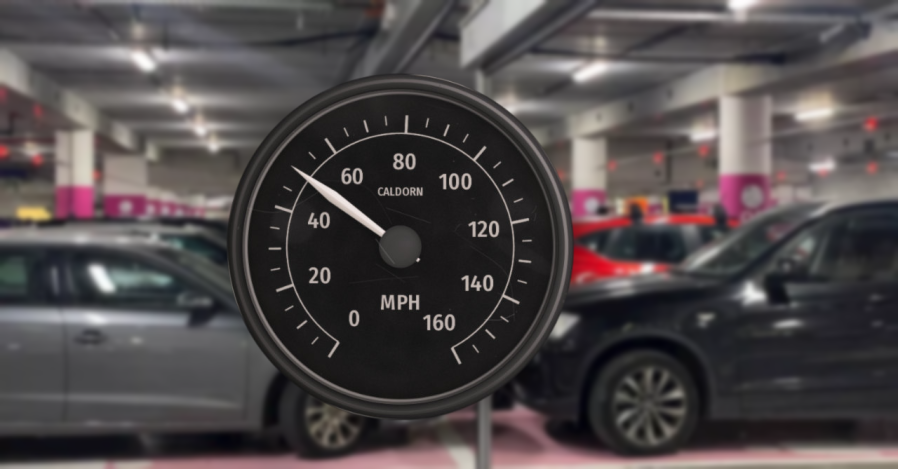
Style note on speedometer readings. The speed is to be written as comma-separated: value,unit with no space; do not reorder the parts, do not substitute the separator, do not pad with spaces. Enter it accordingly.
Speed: 50,mph
